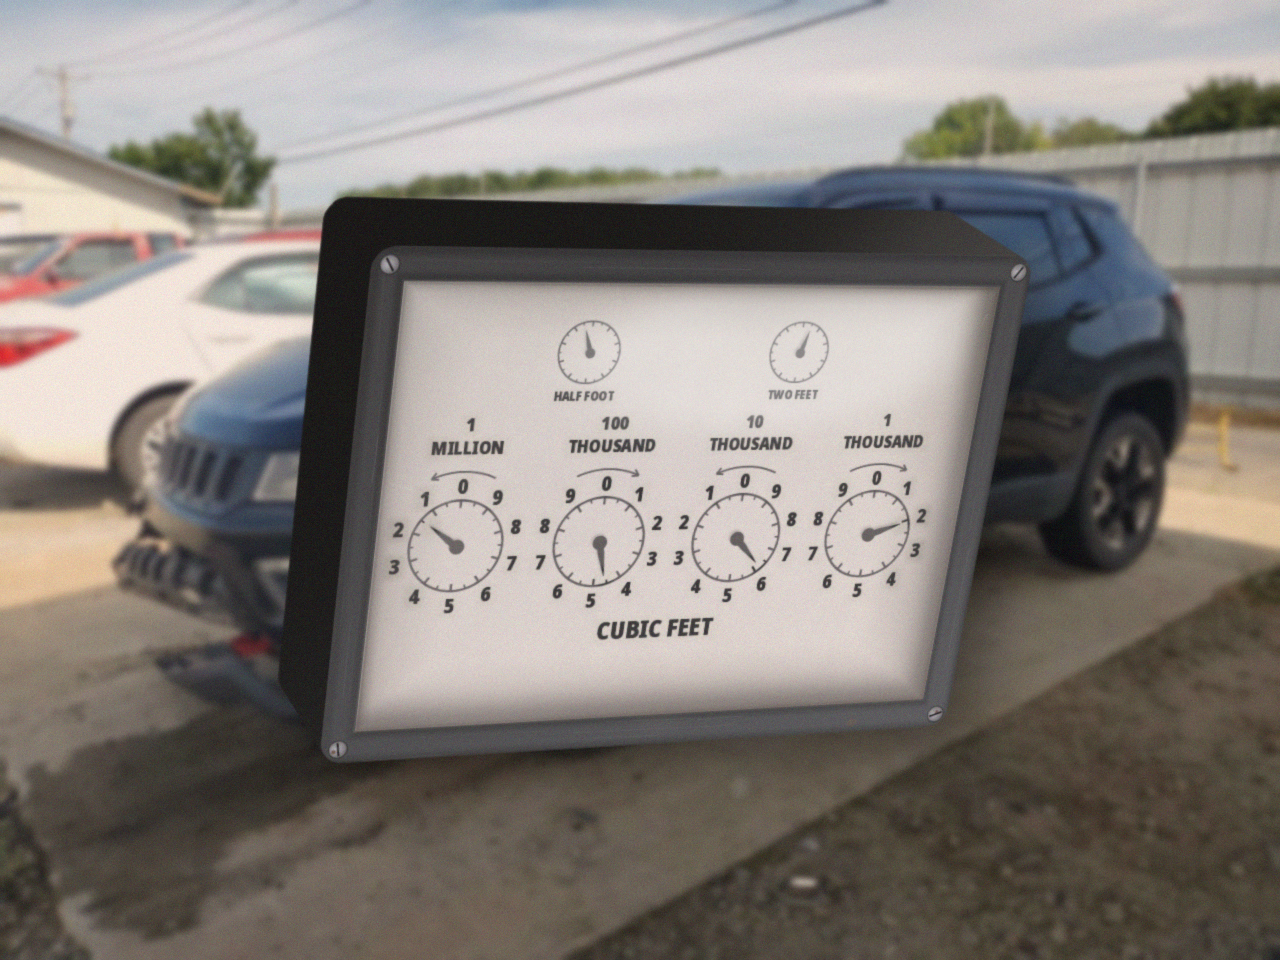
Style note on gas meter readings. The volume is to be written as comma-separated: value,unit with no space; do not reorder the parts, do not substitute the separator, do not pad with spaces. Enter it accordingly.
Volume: 146200,ft³
